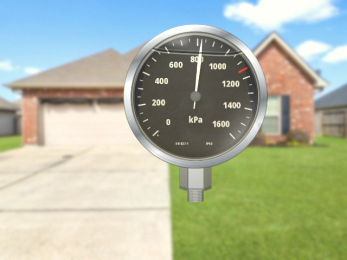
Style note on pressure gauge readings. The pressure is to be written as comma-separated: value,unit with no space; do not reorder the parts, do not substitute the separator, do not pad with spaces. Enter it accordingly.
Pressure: 825,kPa
